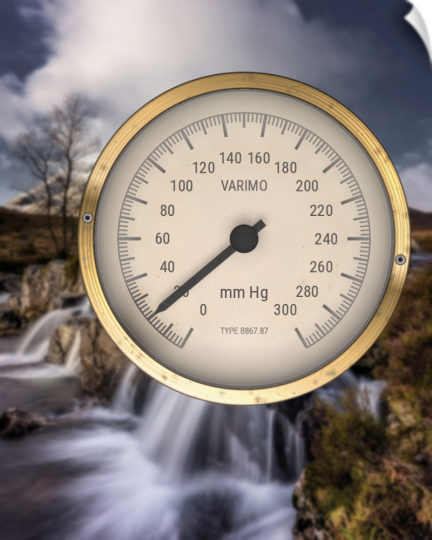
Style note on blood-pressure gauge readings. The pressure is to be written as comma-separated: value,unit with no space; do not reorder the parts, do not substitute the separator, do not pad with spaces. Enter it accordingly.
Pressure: 20,mmHg
